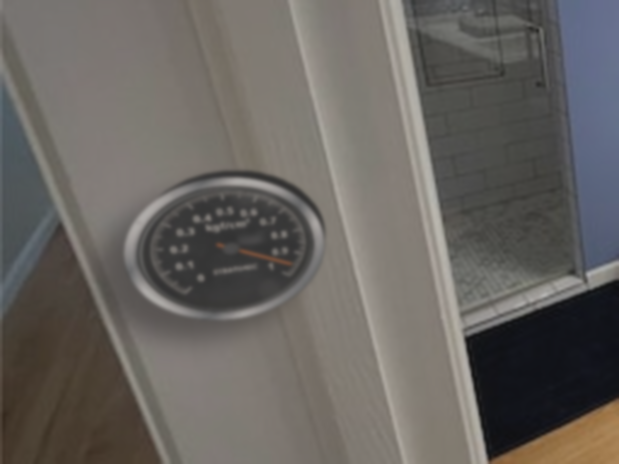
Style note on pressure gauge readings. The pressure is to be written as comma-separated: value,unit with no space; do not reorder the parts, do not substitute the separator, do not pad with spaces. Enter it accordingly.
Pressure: 0.95,kg/cm²
